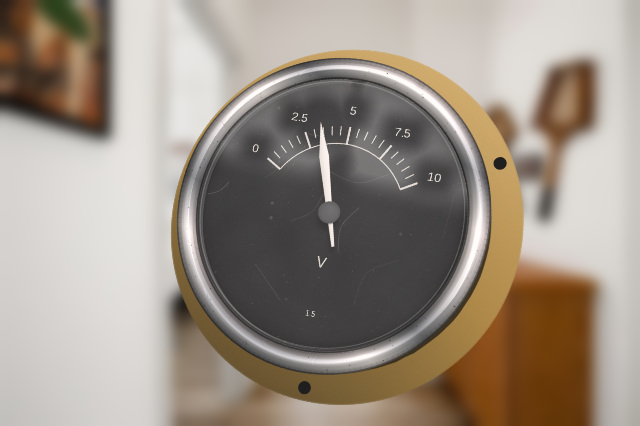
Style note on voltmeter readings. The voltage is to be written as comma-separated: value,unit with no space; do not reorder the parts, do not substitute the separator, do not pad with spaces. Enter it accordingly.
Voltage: 3.5,V
